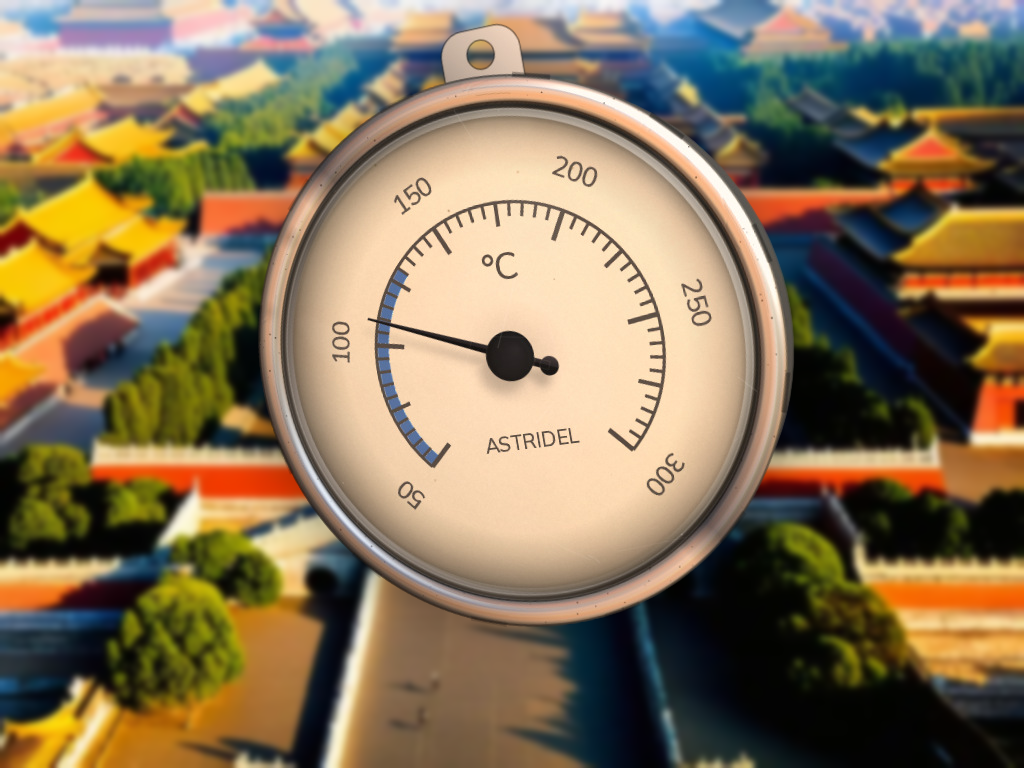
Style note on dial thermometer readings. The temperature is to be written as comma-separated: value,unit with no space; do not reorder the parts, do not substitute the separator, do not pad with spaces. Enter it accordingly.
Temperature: 110,°C
